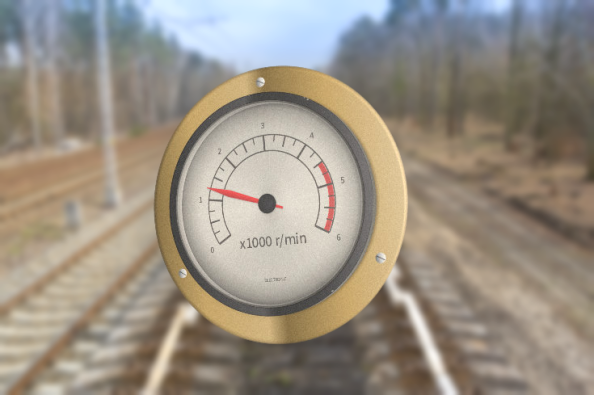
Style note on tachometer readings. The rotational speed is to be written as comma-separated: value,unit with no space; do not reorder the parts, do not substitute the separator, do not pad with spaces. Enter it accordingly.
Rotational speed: 1250,rpm
